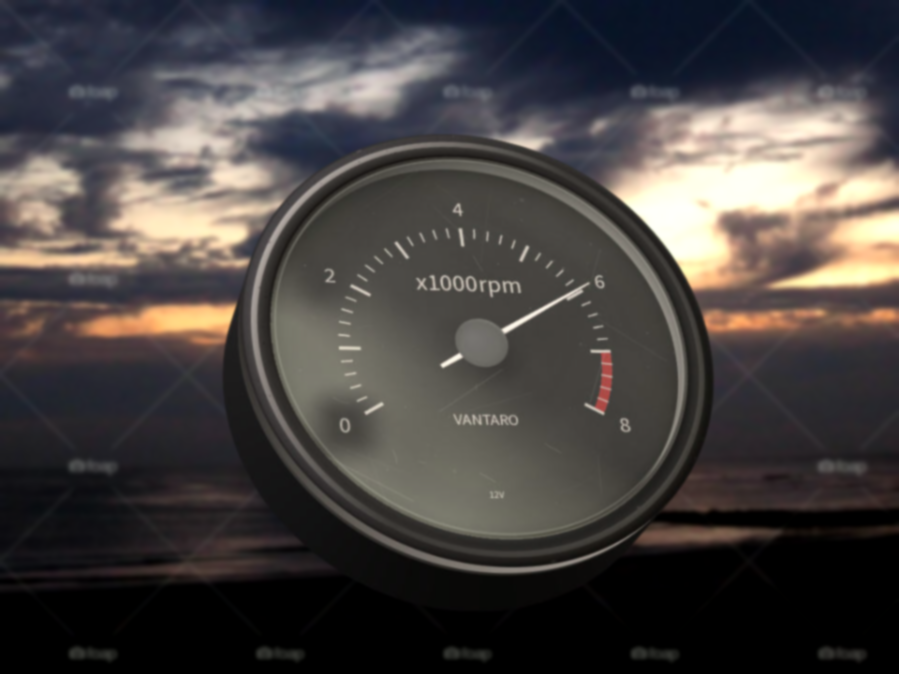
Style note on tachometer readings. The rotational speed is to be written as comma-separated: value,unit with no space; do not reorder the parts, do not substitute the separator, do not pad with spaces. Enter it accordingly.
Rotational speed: 6000,rpm
